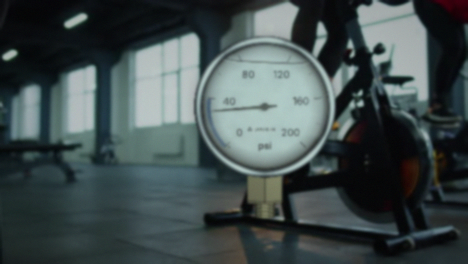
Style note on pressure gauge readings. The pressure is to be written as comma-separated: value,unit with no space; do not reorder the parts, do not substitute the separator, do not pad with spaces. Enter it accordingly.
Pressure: 30,psi
